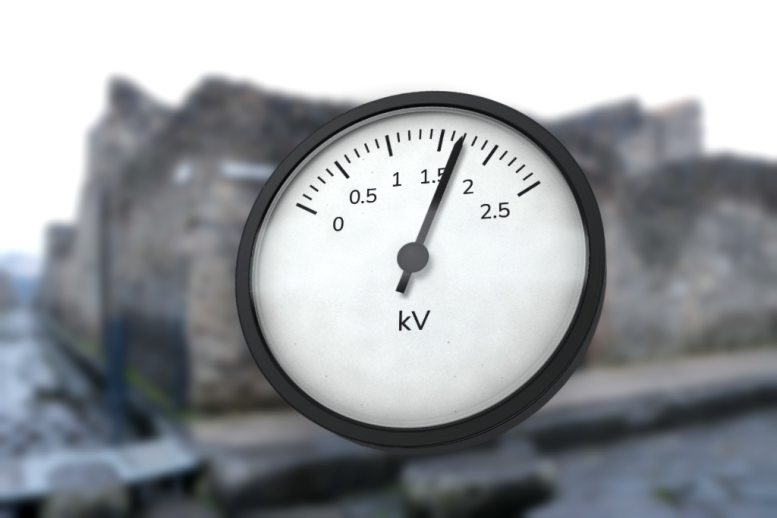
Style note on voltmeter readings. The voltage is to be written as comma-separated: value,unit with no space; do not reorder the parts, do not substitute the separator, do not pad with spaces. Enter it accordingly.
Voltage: 1.7,kV
